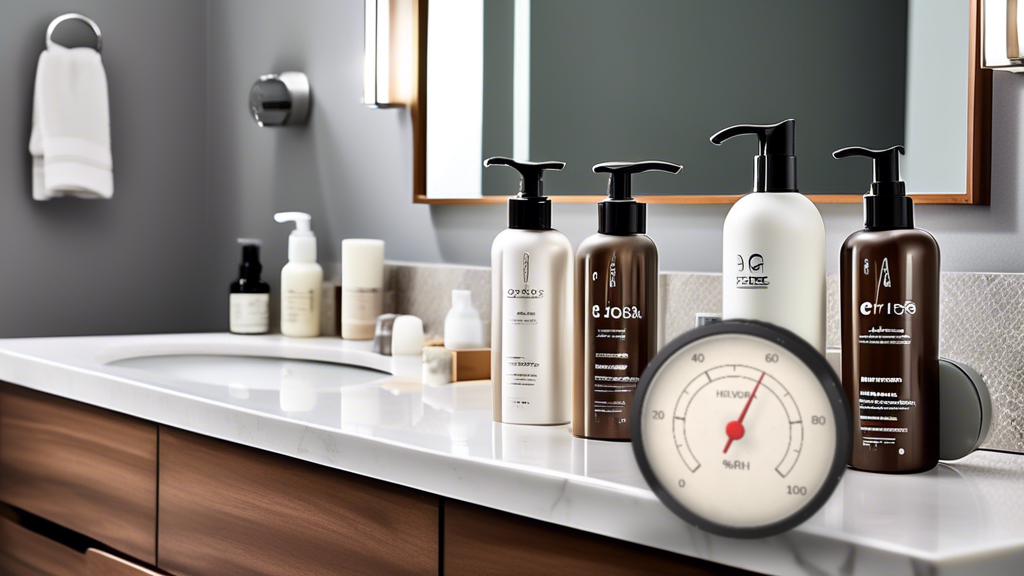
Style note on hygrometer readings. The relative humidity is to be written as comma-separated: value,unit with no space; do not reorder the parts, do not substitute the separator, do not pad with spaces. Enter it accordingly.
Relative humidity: 60,%
